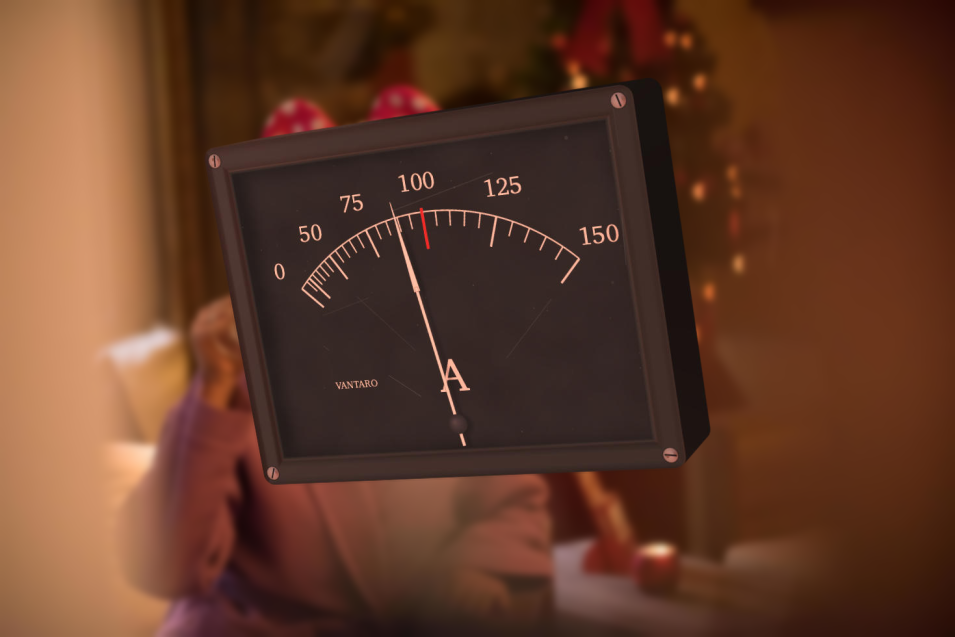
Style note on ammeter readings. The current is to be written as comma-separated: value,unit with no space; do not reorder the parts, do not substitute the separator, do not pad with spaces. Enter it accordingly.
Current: 90,A
